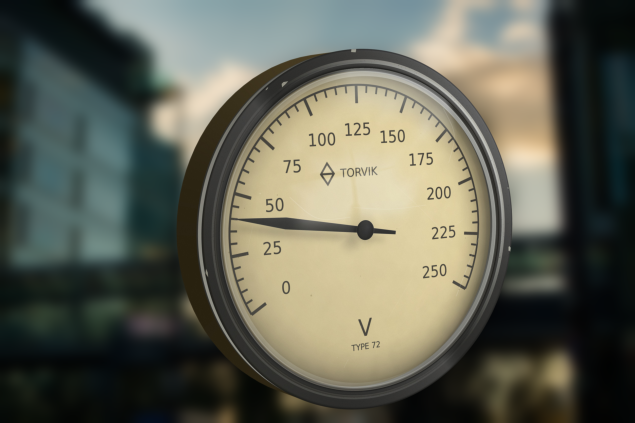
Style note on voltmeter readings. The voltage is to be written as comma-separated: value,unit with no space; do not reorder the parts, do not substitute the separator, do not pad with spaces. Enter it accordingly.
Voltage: 40,V
